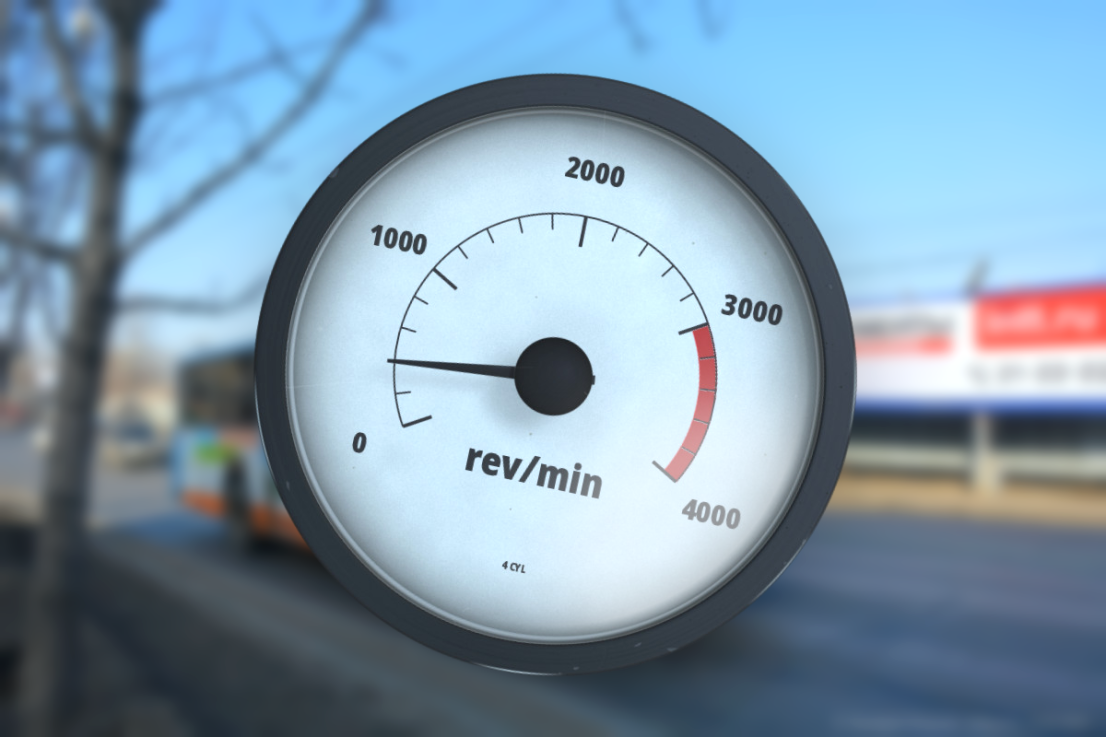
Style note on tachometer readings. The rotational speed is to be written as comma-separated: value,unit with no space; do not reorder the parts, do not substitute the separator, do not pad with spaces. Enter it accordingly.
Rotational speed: 400,rpm
